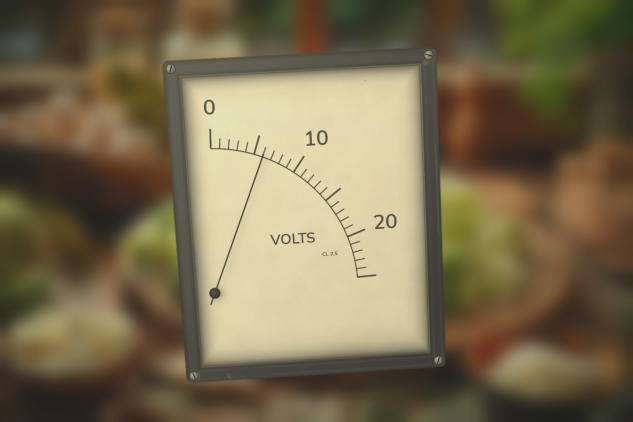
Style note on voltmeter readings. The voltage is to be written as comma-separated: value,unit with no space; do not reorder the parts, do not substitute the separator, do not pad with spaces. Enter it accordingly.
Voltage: 6,V
